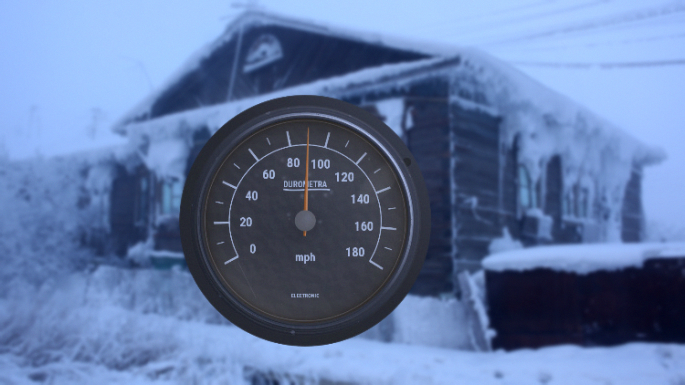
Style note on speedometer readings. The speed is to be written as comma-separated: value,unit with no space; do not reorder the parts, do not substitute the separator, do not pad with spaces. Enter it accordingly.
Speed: 90,mph
